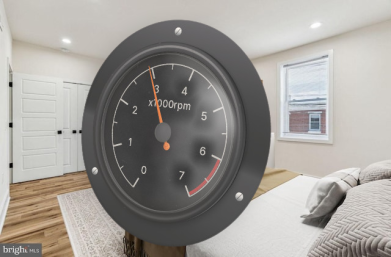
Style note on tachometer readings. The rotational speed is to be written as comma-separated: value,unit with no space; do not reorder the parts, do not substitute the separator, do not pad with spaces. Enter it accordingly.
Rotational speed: 3000,rpm
